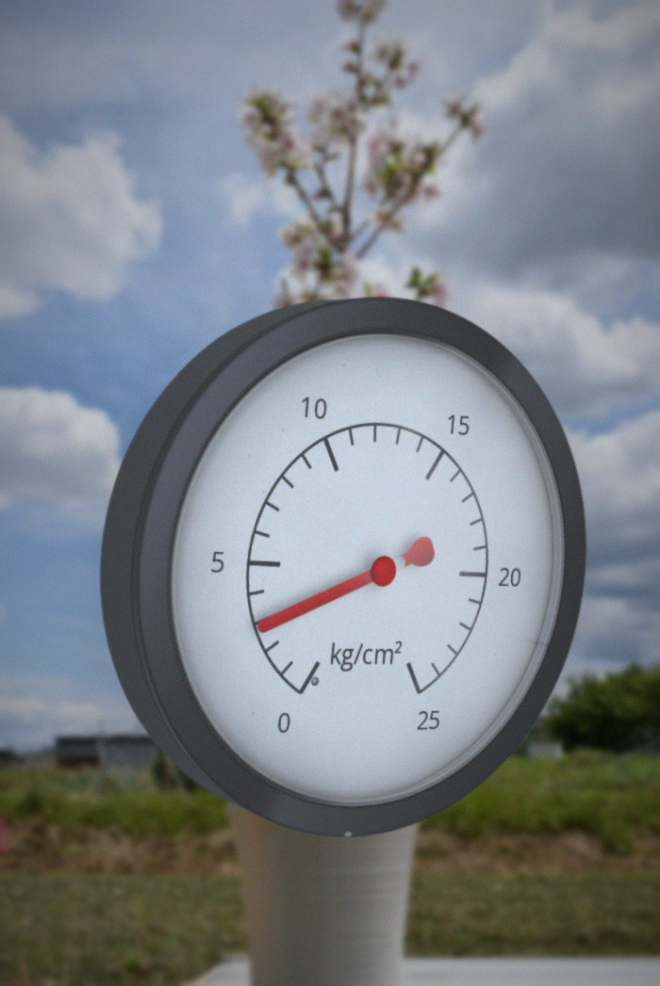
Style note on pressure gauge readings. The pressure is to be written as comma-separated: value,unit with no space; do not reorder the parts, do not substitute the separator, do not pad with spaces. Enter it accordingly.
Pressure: 3,kg/cm²
